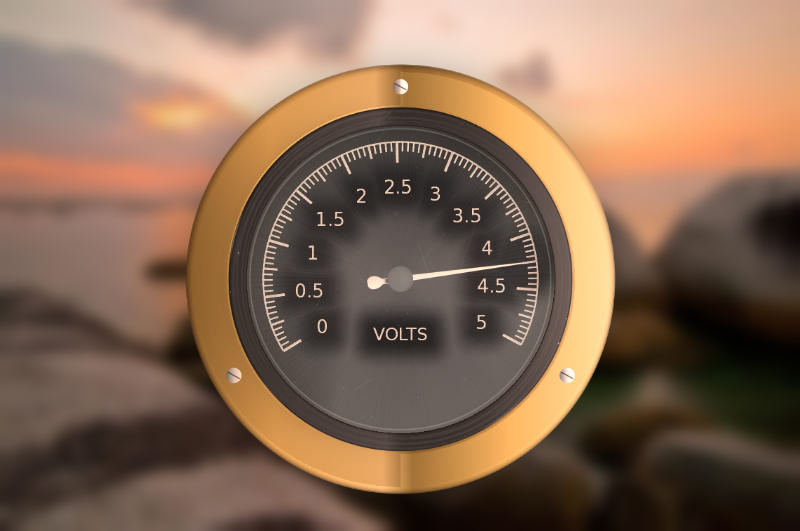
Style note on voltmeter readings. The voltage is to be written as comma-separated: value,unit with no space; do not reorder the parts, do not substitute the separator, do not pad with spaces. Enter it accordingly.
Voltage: 4.25,V
